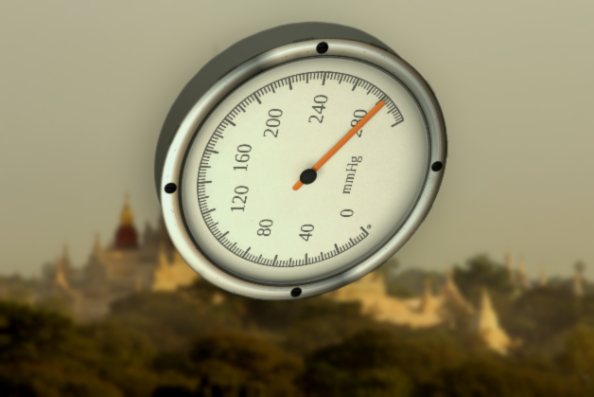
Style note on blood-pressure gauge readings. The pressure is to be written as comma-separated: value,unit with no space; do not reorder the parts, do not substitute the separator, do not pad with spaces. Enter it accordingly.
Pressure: 280,mmHg
